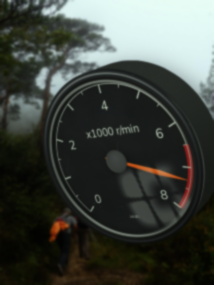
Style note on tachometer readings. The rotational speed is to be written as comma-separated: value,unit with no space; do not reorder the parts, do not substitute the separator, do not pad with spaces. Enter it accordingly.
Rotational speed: 7250,rpm
